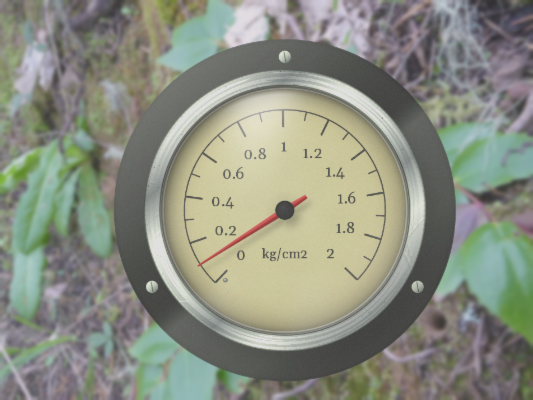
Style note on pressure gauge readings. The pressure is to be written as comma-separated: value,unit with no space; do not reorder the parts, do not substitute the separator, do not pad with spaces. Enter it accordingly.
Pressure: 0.1,kg/cm²
